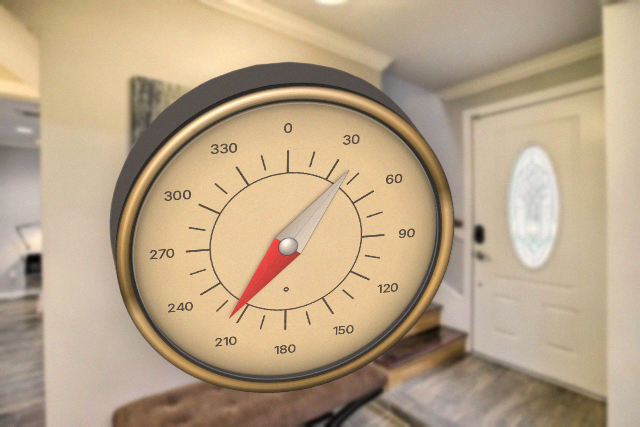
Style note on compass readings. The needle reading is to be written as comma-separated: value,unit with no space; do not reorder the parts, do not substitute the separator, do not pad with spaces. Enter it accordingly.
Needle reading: 217.5,°
